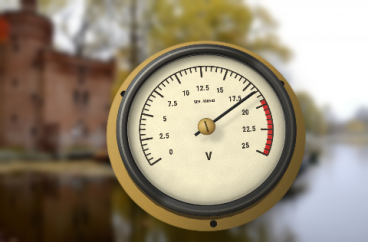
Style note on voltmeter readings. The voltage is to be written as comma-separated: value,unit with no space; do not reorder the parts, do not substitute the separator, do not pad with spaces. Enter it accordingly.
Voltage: 18.5,V
